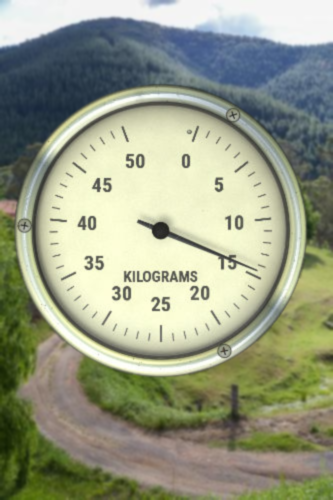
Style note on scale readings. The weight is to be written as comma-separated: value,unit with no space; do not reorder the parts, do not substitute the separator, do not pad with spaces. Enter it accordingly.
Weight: 14.5,kg
